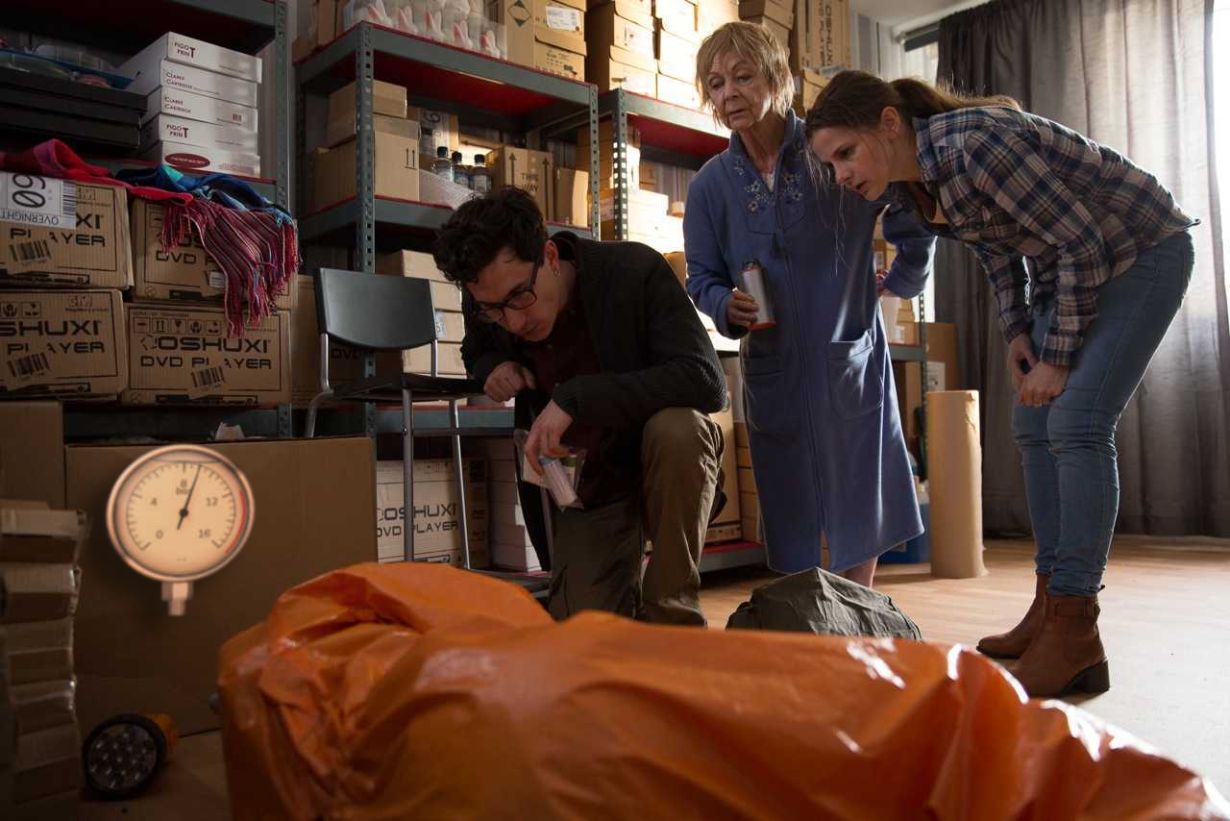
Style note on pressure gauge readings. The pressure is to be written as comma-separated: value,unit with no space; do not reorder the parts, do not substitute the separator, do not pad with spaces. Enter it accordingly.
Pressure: 9,bar
